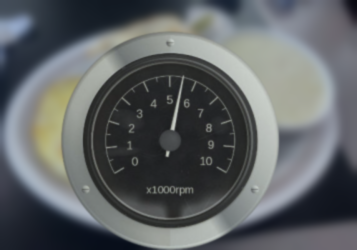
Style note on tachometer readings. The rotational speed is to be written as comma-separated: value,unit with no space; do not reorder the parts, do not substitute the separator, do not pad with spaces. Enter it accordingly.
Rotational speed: 5500,rpm
